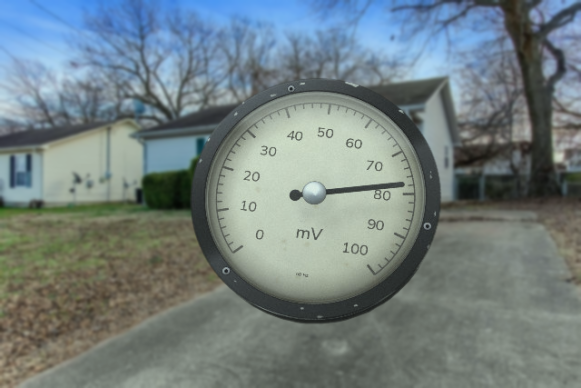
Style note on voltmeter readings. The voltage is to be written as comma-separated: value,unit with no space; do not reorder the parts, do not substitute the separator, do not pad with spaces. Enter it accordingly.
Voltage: 78,mV
